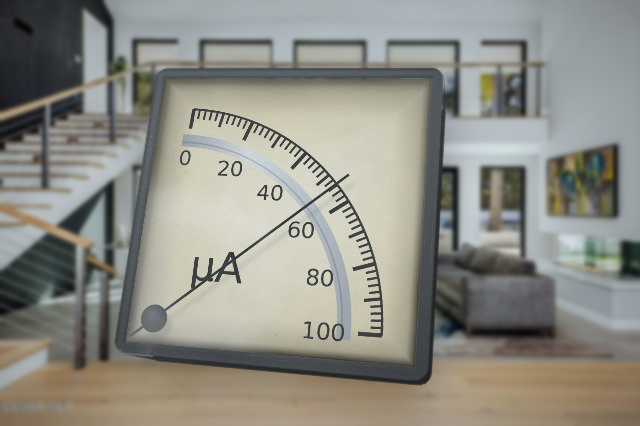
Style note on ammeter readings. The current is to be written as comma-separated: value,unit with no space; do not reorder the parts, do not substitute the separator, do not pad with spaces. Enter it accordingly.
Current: 54,µA
